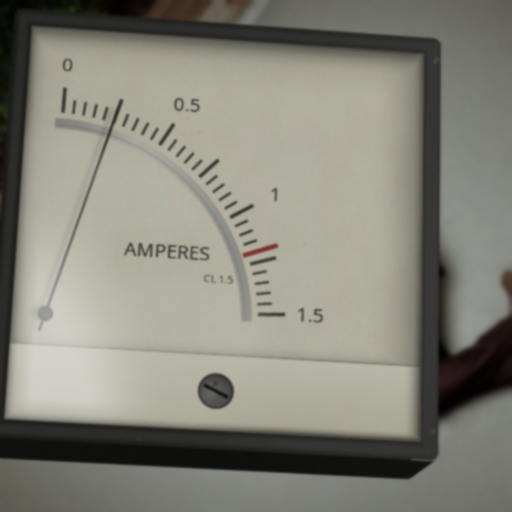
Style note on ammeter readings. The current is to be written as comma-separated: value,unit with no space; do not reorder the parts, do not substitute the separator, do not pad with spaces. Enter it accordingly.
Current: 0.25,A
